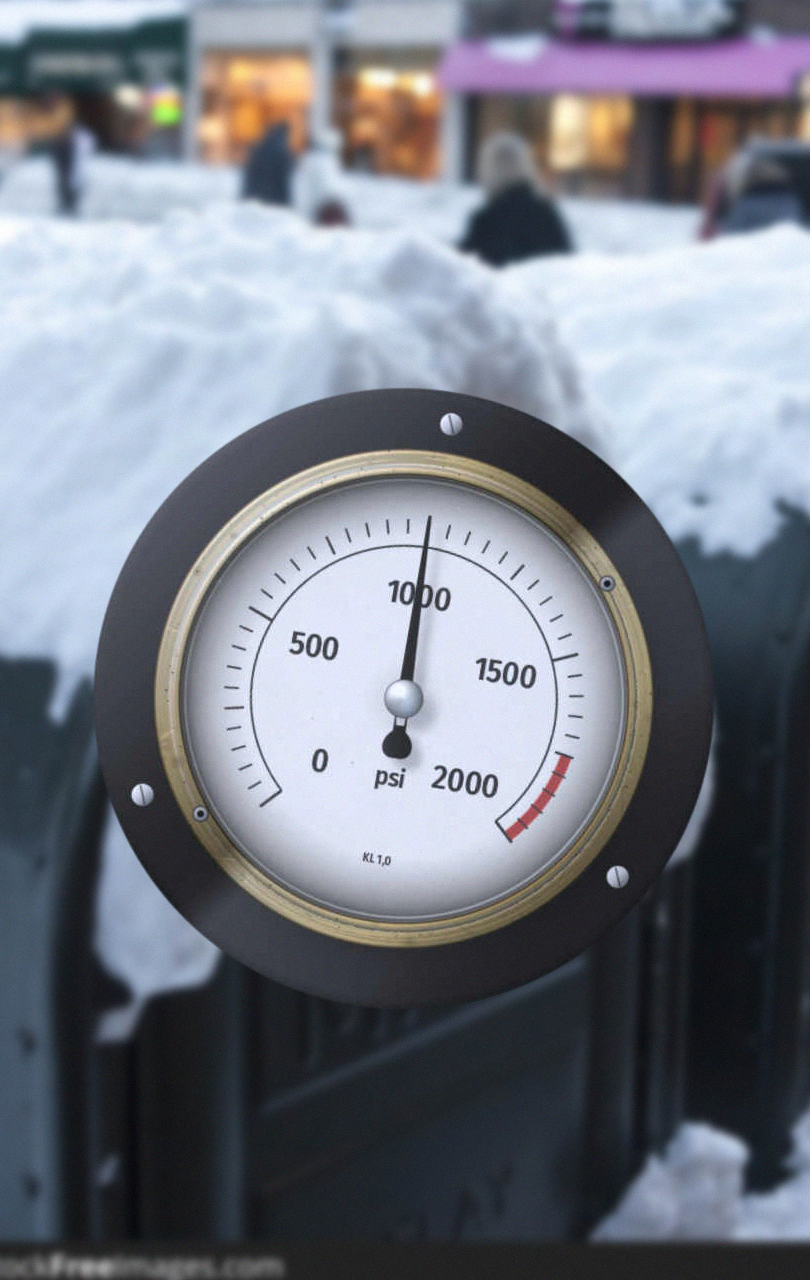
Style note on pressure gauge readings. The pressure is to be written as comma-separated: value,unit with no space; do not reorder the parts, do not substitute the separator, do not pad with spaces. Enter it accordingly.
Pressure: 1000,psi
